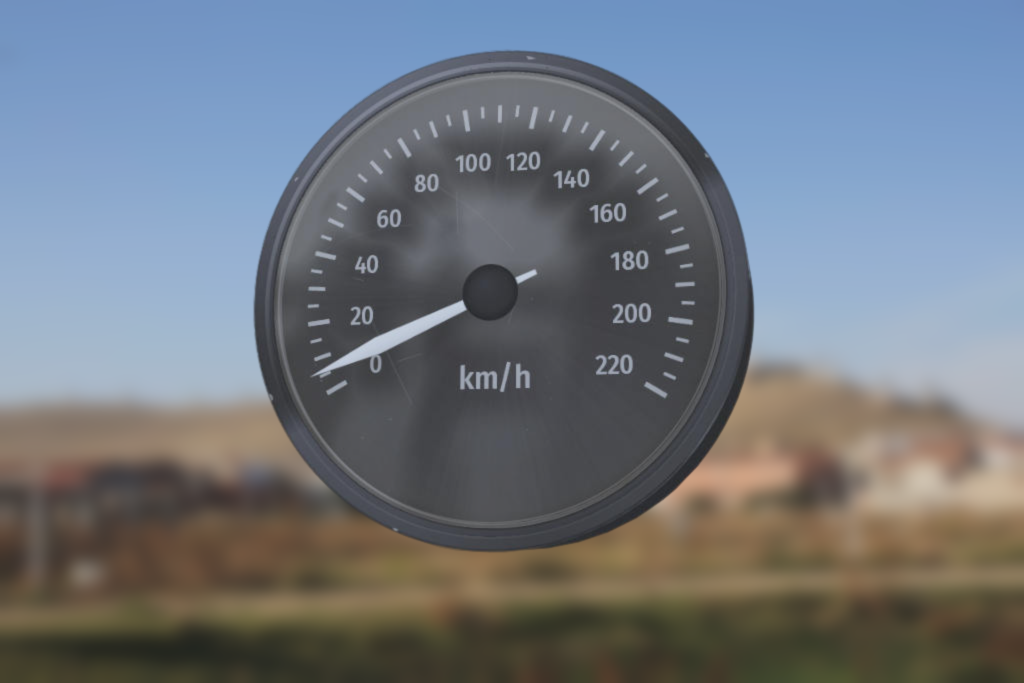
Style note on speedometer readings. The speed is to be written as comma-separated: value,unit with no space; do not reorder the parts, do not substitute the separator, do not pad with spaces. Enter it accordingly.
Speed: 5,km/h
